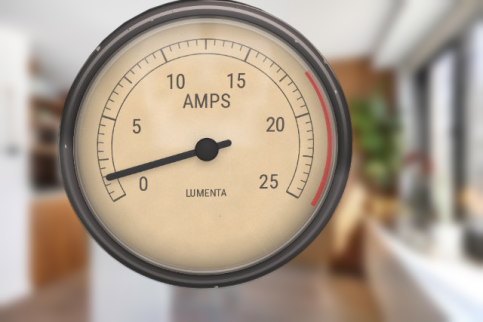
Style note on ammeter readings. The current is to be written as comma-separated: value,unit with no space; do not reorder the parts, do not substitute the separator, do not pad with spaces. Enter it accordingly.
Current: 1.5,A
